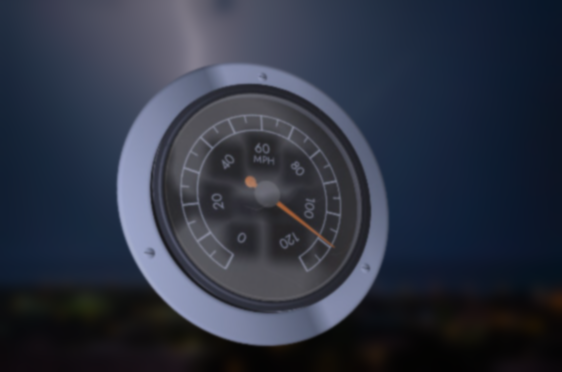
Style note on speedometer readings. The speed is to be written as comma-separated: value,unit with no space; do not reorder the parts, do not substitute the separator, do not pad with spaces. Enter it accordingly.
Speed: 110,mph
